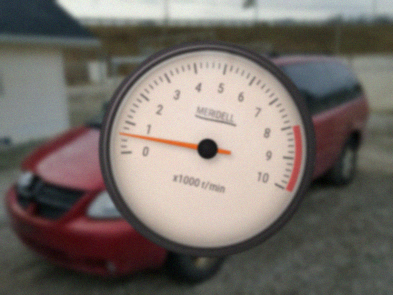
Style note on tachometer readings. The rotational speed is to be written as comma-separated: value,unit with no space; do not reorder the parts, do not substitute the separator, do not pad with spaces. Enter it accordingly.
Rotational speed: 600,rpm
